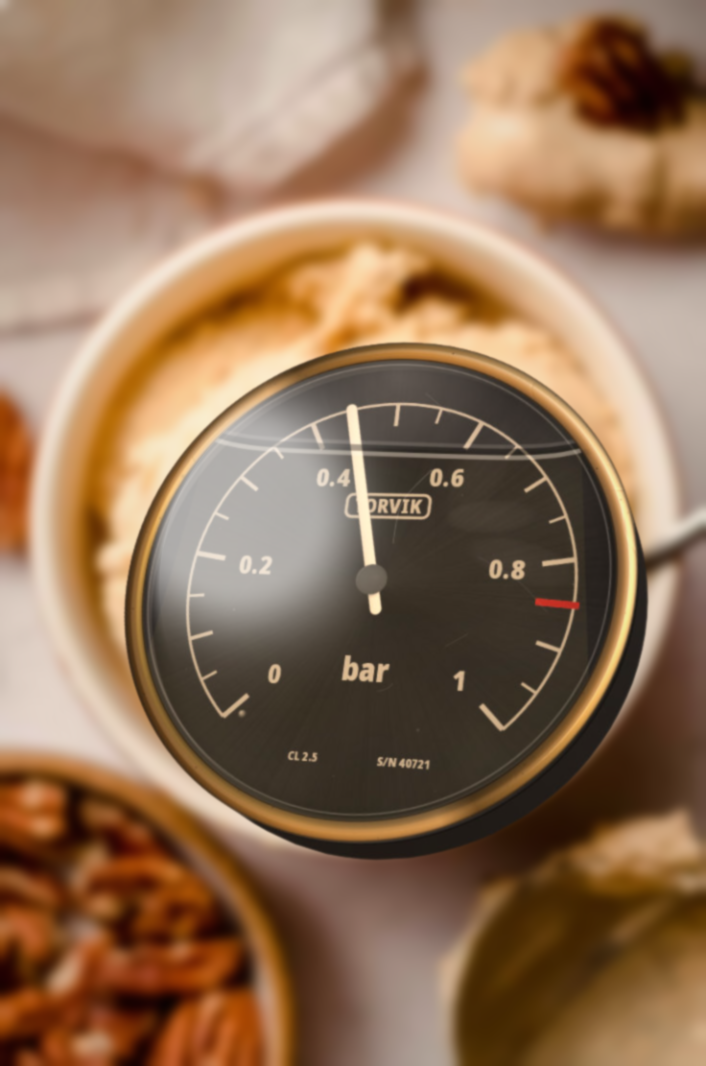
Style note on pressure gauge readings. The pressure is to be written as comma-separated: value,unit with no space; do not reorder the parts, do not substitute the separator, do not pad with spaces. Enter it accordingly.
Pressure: 0.45,bar
